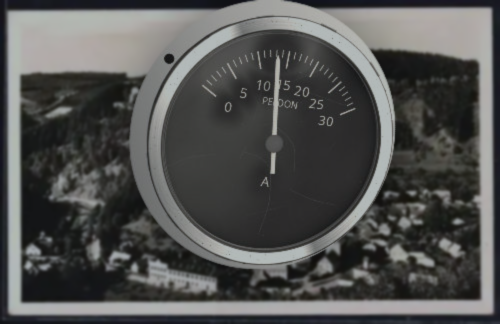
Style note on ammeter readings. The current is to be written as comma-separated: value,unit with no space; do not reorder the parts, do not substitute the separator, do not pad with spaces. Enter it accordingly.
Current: 13,A
